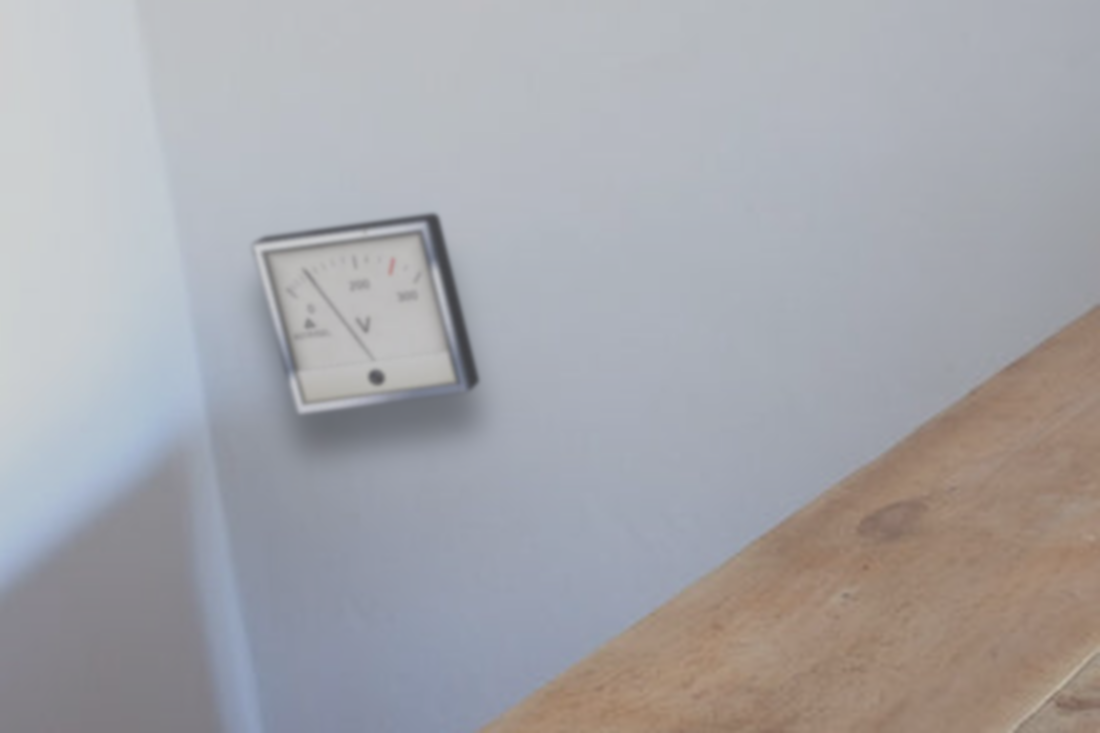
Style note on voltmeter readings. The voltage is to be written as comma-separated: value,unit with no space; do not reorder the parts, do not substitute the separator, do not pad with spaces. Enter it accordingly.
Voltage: 100,V
